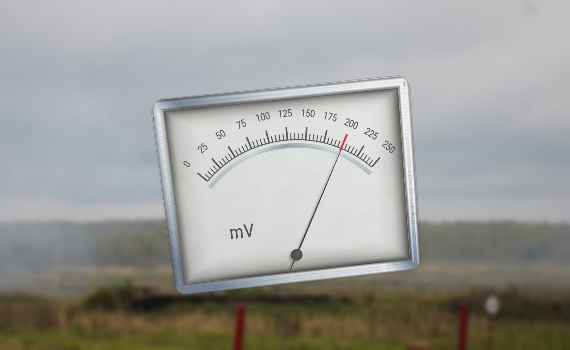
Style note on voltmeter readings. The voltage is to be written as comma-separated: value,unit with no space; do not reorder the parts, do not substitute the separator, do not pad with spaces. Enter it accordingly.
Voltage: 200,mV
